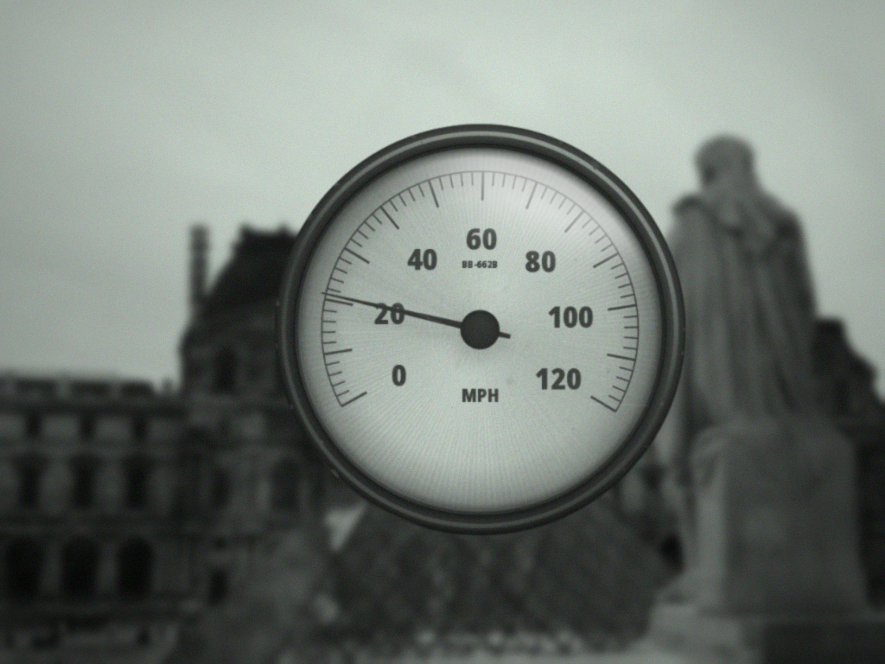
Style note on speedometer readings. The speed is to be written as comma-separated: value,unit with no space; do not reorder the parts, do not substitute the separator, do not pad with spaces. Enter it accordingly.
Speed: 21,mph
